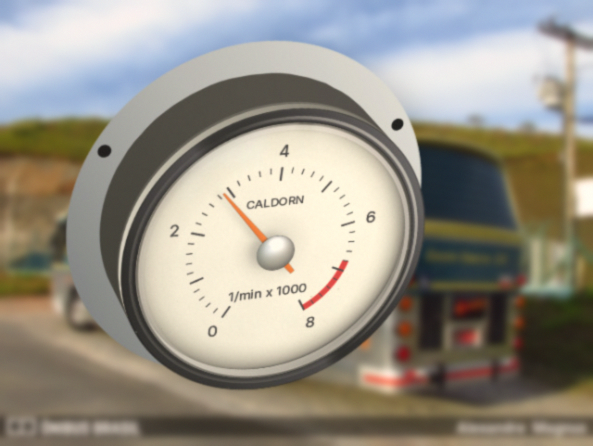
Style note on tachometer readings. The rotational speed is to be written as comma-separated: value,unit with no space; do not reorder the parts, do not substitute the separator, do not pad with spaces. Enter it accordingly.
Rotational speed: 2900,rpm
